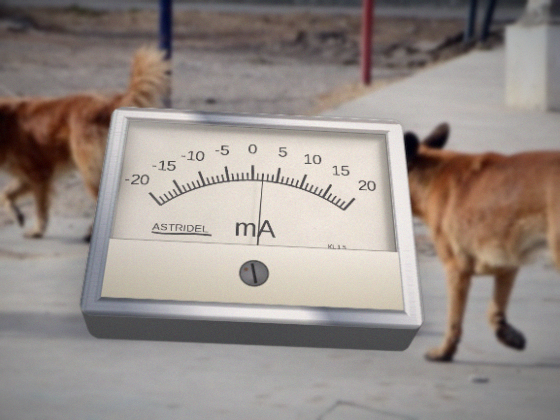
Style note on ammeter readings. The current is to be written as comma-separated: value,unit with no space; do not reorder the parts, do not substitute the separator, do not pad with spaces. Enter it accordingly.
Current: 2,mA
